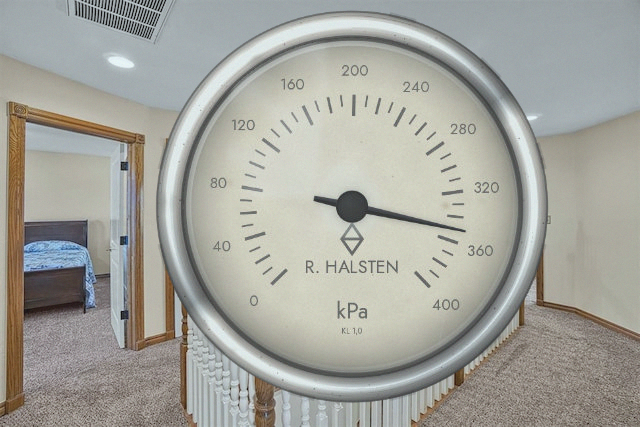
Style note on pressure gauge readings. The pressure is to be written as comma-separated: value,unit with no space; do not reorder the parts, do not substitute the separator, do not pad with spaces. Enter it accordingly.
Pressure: 350,kPa
